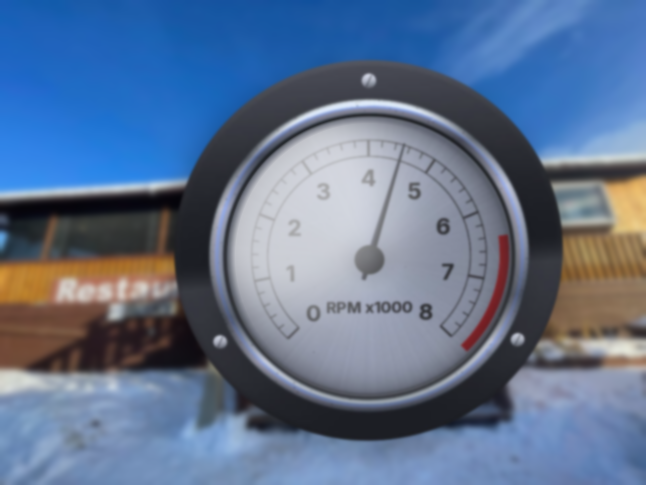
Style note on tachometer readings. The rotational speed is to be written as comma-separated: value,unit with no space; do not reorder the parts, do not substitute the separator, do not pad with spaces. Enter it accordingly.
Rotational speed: 4500,rpm
